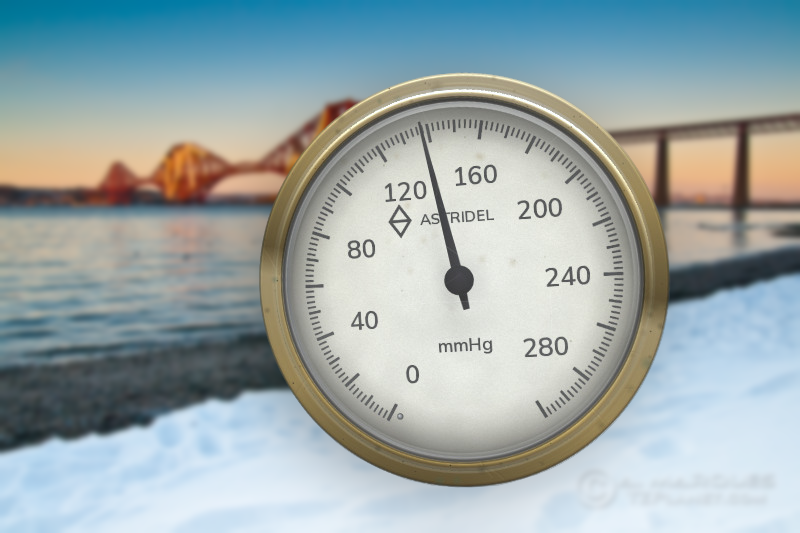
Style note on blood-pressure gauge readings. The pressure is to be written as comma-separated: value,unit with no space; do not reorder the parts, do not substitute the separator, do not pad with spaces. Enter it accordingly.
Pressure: 138,mmHg
